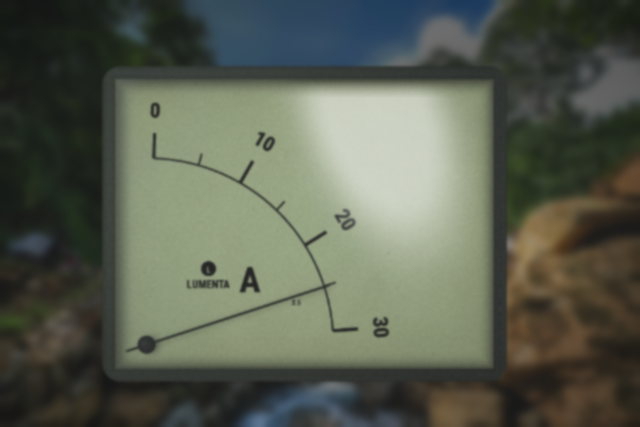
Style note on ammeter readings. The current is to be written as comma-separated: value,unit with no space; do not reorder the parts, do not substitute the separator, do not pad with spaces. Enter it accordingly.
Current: 25,A
